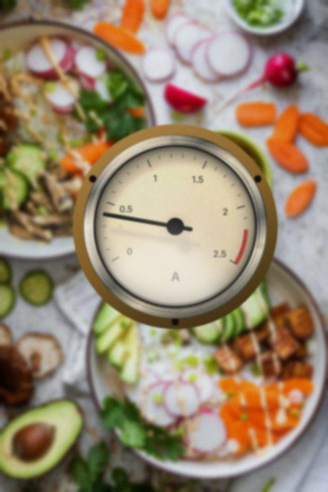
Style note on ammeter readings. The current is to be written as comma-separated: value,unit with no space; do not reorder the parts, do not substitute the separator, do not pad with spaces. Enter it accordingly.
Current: 0.4,A
